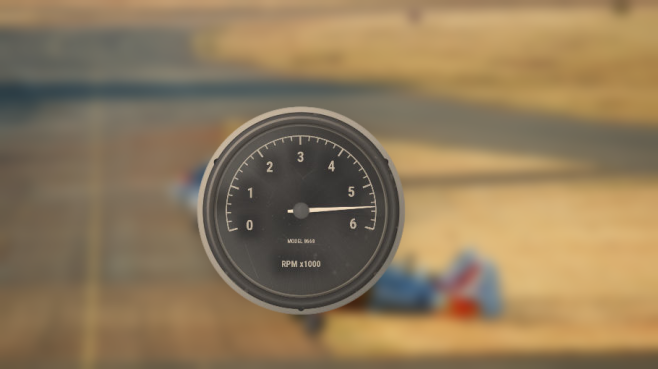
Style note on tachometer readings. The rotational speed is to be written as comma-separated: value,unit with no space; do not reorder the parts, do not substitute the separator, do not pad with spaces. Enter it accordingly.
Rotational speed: 5500,rpm
